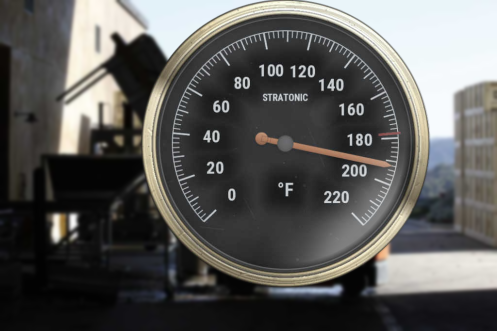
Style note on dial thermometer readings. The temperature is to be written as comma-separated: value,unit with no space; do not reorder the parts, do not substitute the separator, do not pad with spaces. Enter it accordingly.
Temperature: 192,°F
